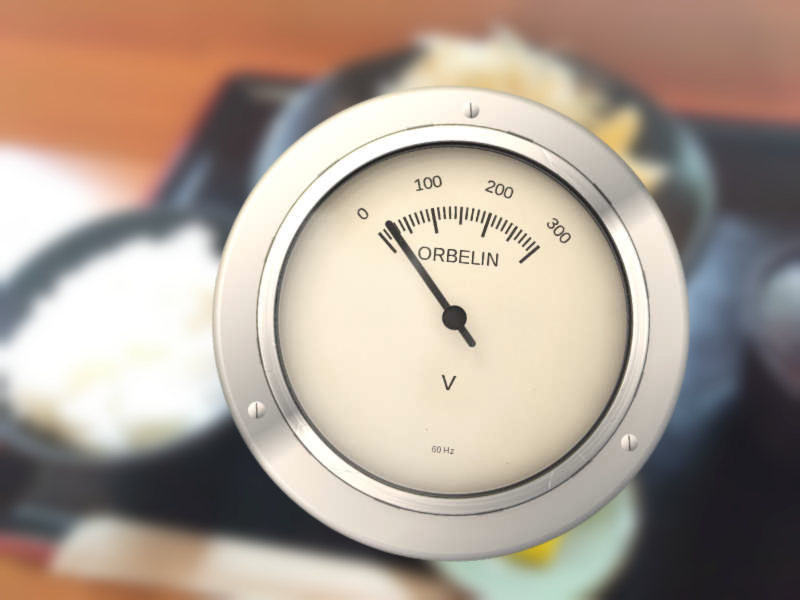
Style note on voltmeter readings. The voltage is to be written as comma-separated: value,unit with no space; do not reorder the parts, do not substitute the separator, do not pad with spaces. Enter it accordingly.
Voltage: 20,V
